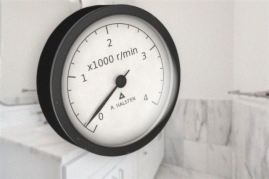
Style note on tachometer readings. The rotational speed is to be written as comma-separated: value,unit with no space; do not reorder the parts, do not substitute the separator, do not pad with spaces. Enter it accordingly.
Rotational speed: 200,rpm
